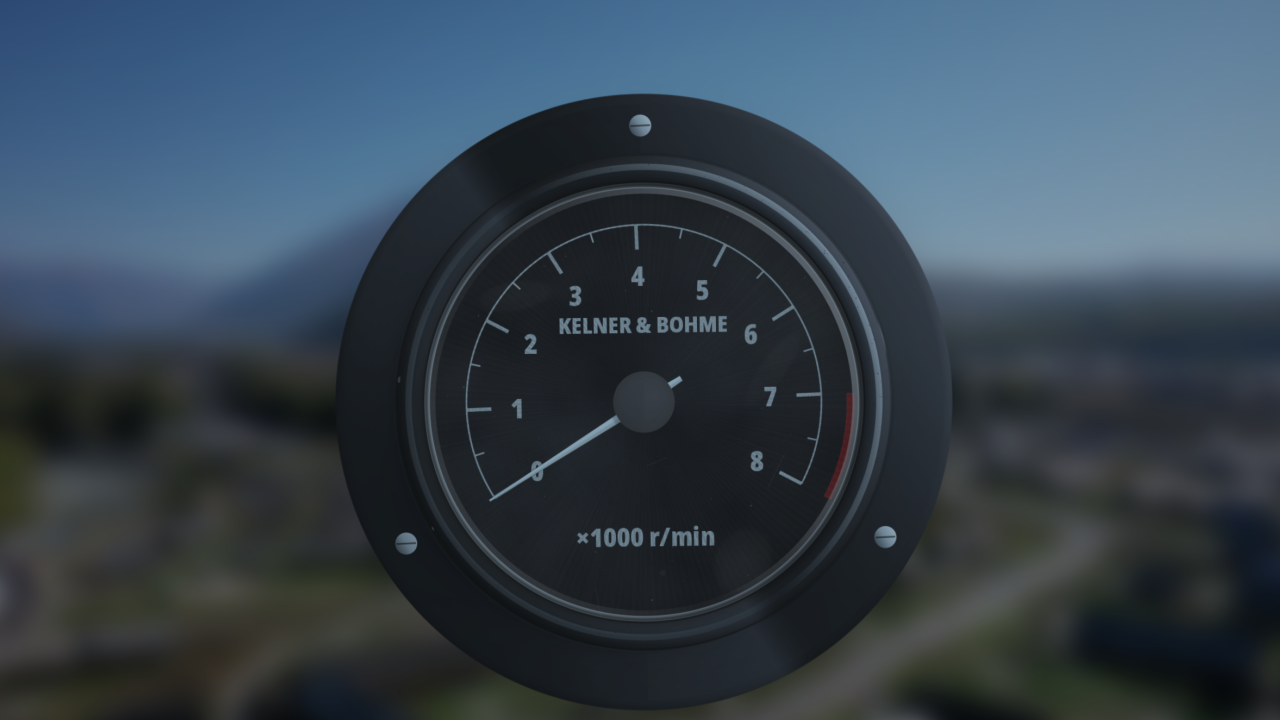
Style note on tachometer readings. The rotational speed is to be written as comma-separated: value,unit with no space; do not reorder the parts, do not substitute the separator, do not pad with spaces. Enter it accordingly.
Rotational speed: 0,rpm
